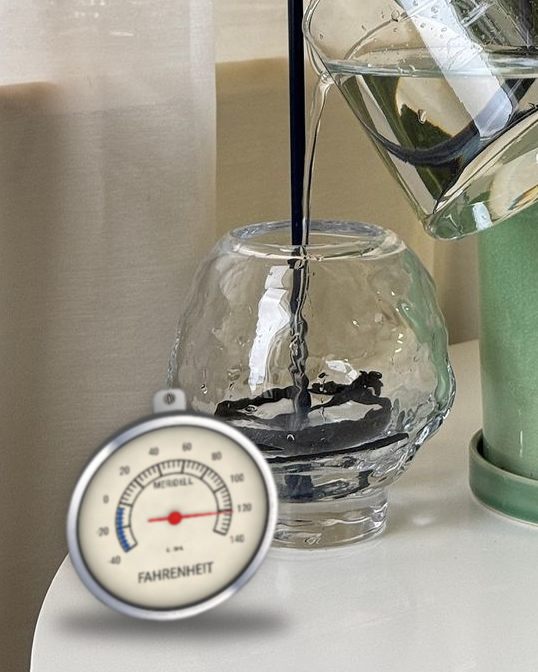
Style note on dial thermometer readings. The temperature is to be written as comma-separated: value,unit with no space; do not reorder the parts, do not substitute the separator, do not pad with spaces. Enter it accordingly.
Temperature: 120,°F
